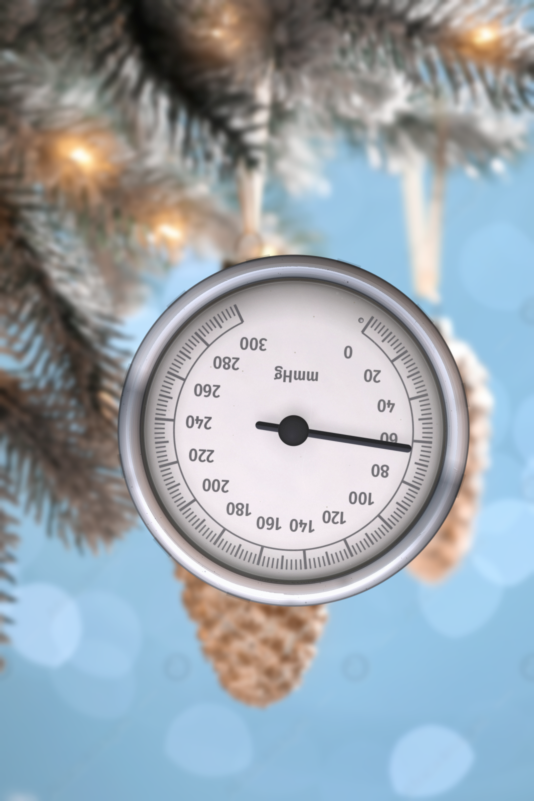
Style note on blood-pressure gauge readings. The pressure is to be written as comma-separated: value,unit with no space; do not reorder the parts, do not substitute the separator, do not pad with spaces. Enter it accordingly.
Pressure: 64,mmHg
